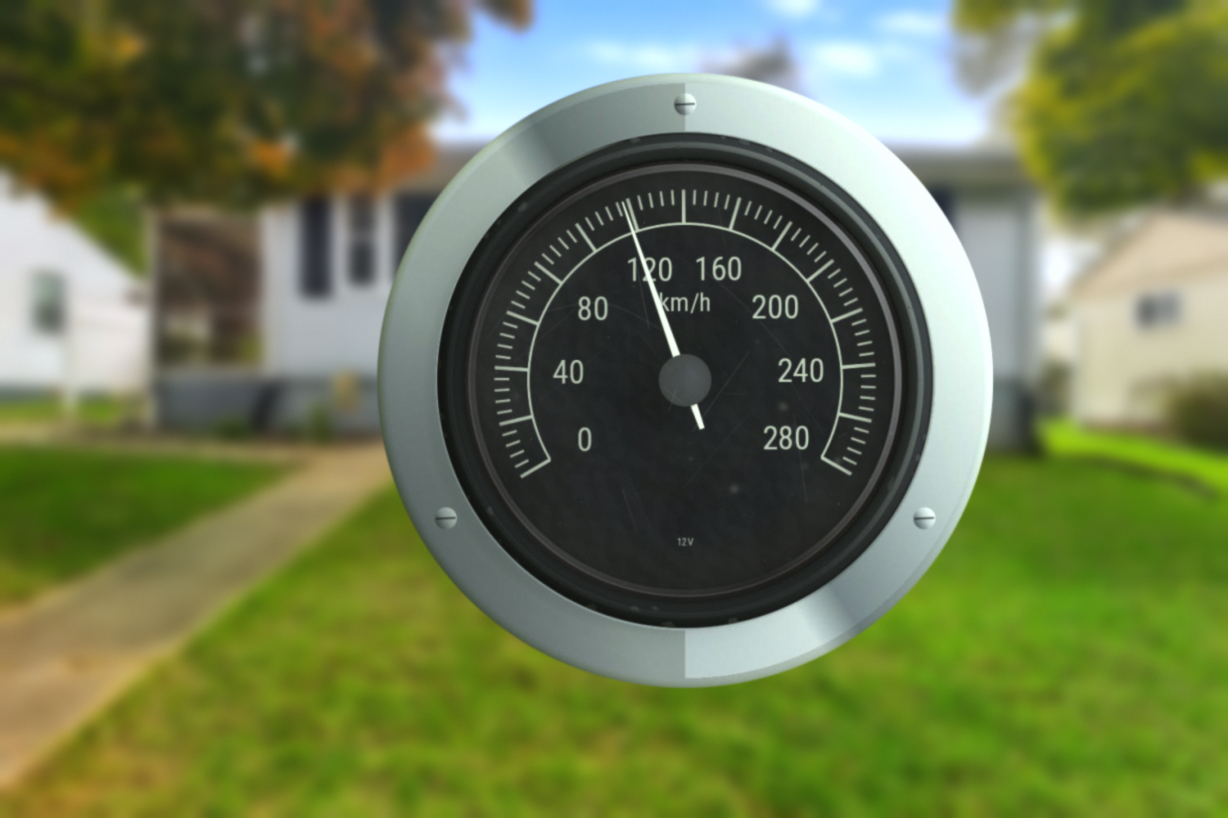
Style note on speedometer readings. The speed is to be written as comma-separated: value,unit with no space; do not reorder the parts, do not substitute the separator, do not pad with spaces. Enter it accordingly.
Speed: 118,km/h
